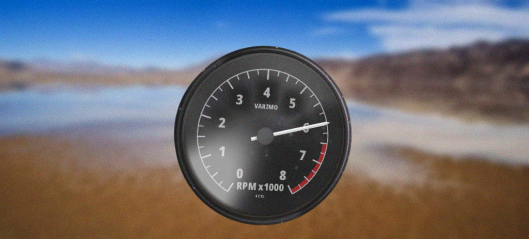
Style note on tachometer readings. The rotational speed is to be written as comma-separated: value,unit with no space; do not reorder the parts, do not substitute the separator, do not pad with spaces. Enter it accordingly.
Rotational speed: 6000,rpm
